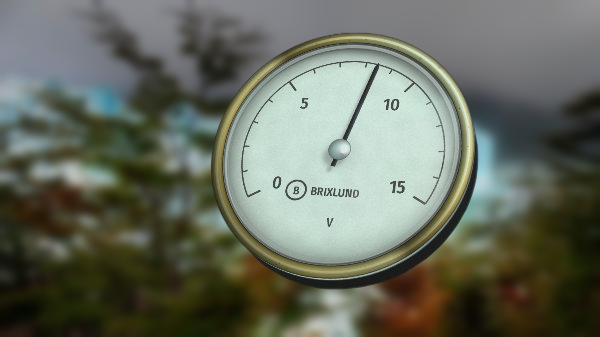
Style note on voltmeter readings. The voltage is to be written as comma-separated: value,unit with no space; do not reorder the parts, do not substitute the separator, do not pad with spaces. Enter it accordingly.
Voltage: 8.5,V
